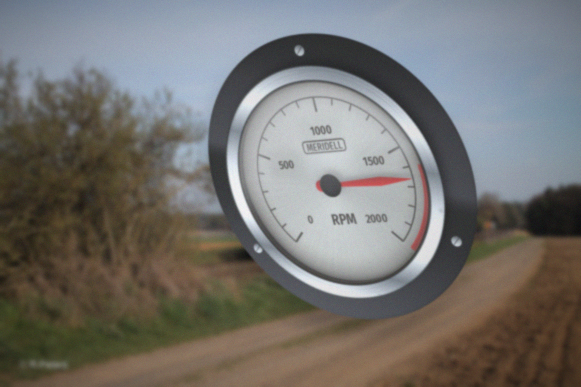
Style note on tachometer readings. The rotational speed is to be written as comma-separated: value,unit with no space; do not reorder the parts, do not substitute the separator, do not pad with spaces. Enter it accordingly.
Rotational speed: 1650,rpm
